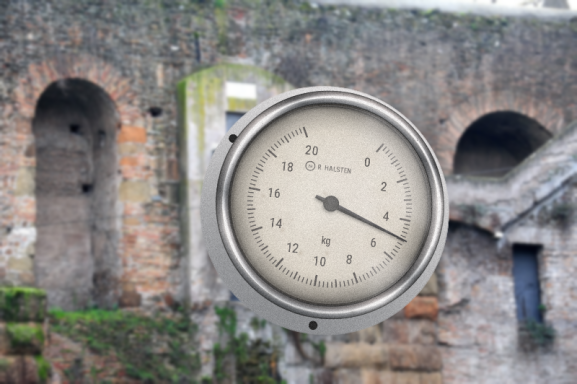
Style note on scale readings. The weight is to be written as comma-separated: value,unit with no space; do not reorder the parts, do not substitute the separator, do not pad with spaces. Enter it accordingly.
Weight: 5,kg
